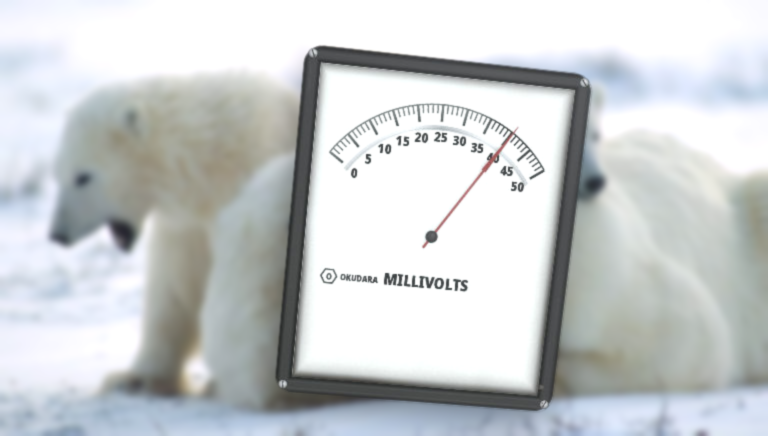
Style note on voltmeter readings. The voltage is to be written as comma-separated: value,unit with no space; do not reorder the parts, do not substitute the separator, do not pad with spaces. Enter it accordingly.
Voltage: 40,mV
